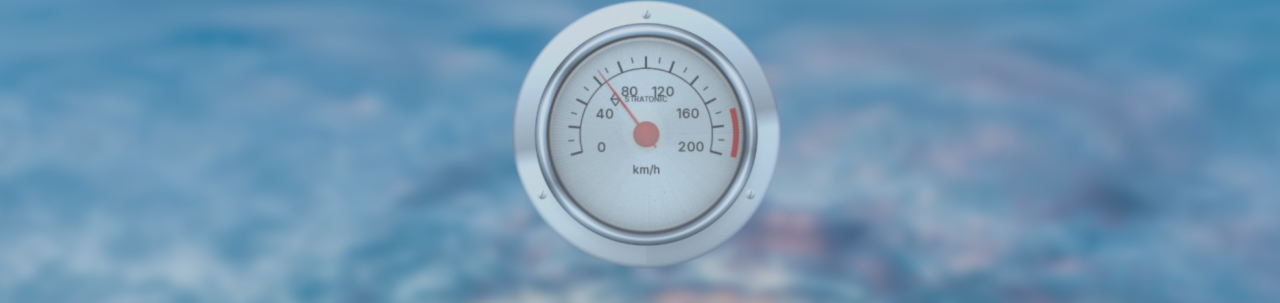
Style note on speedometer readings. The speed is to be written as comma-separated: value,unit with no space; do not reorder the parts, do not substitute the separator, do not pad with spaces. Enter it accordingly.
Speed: 65,km/h
